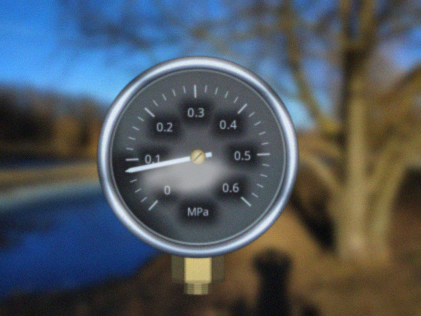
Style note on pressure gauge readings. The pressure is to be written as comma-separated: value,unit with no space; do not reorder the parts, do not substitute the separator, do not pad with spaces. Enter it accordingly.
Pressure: 0.08,MPa
